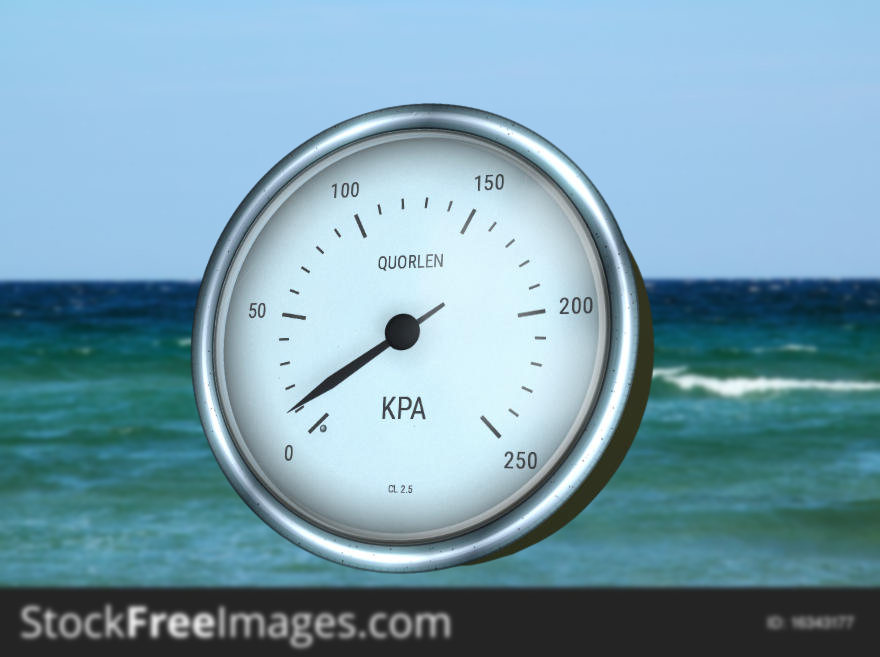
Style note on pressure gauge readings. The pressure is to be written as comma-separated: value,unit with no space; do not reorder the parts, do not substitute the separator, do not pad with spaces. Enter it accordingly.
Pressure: 10,kPa
